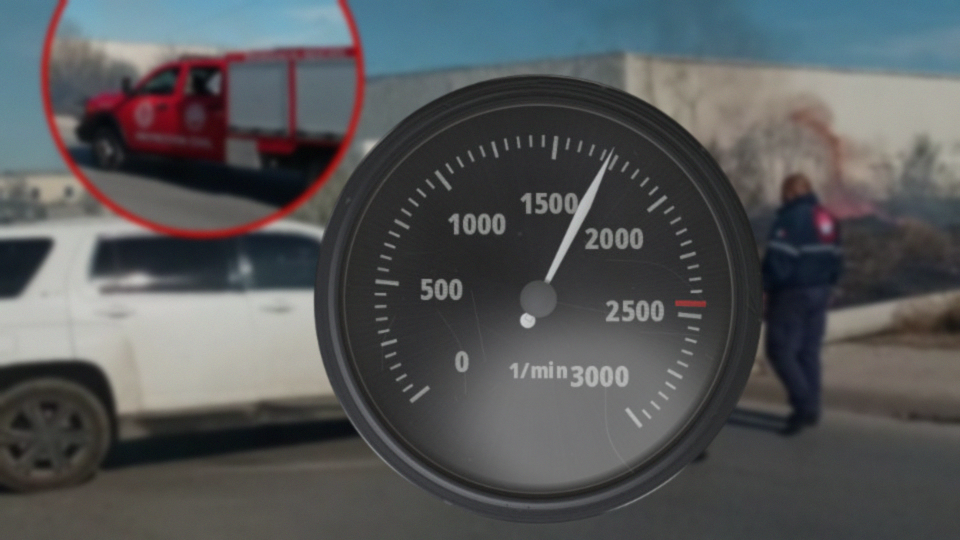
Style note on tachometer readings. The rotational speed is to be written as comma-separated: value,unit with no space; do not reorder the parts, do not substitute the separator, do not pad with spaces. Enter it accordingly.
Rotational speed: 1725,rpm
